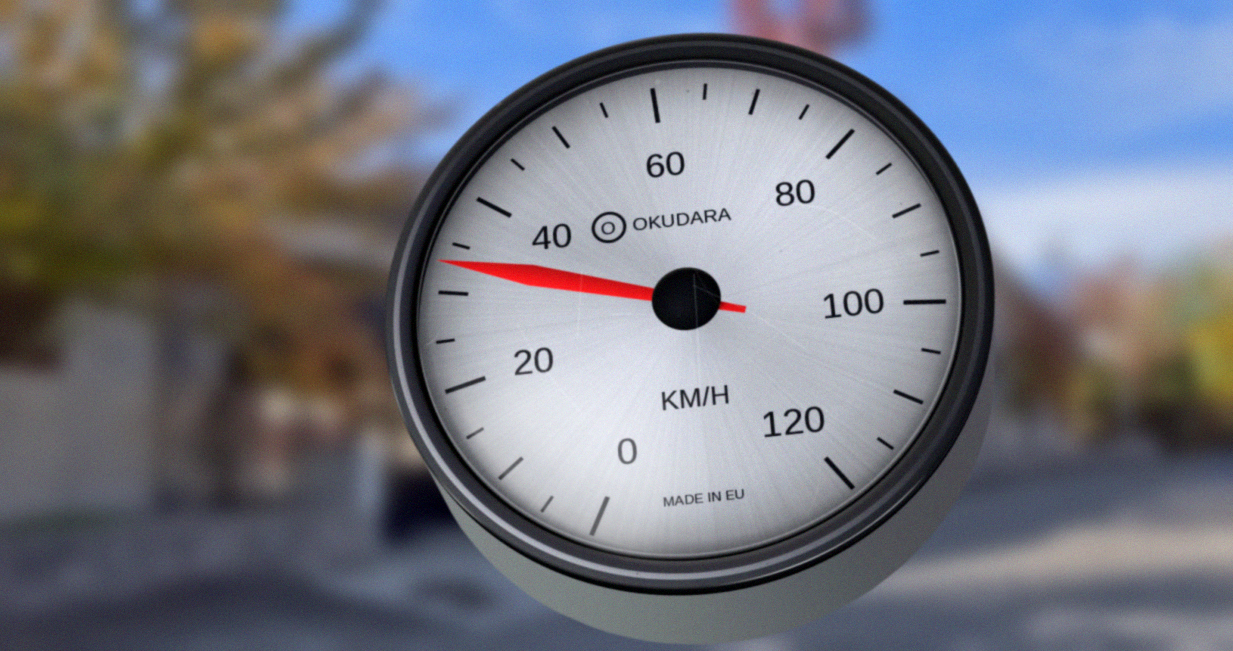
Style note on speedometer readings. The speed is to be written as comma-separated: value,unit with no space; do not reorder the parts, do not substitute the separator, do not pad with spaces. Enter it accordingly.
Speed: 32.5,km/h
